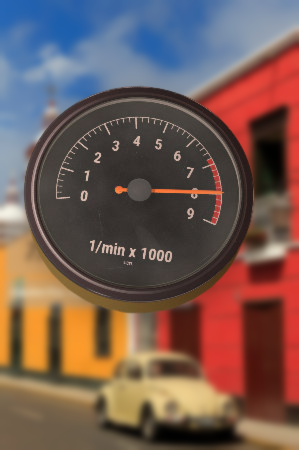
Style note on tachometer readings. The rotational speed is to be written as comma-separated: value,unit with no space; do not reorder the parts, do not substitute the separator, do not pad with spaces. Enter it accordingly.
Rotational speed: 8000,rpm
